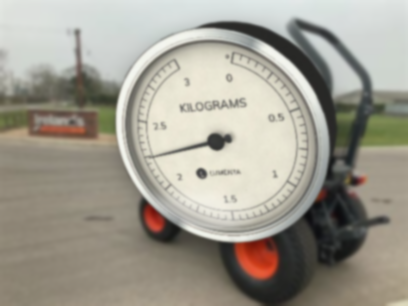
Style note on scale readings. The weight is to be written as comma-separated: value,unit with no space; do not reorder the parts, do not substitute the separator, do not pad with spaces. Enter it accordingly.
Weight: 2.25,kg
